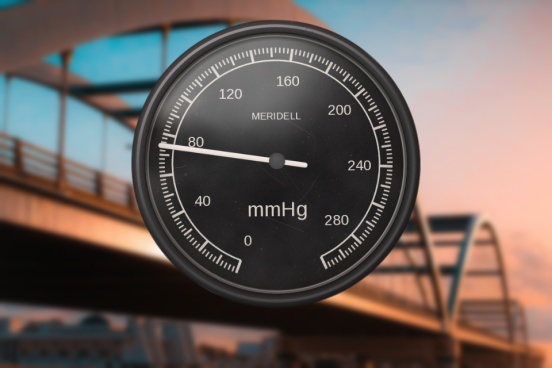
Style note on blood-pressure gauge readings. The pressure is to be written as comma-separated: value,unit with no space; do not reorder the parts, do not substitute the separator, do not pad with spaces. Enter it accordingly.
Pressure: 74,mmHg
